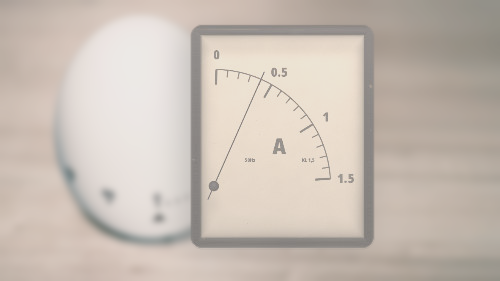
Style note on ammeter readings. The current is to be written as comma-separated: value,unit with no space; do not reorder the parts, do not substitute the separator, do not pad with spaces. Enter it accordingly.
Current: 0.4,A
